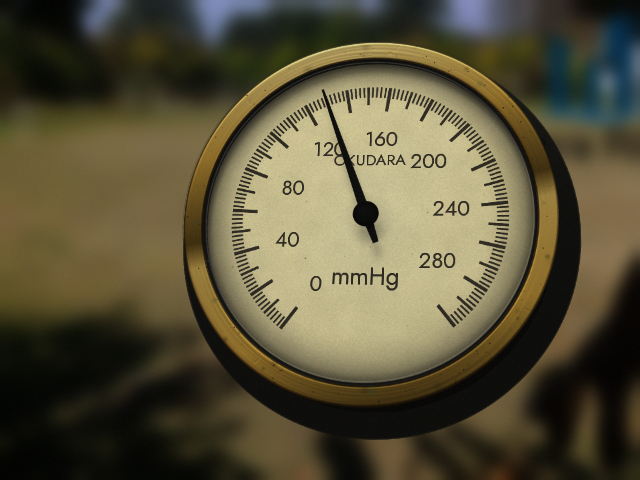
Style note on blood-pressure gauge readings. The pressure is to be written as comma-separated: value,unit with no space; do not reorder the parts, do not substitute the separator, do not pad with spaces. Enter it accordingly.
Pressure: 130,mmHg
